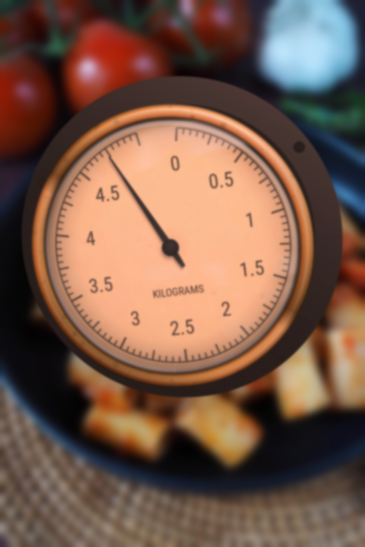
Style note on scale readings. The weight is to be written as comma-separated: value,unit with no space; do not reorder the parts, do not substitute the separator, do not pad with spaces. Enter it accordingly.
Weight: 4.75,kg
